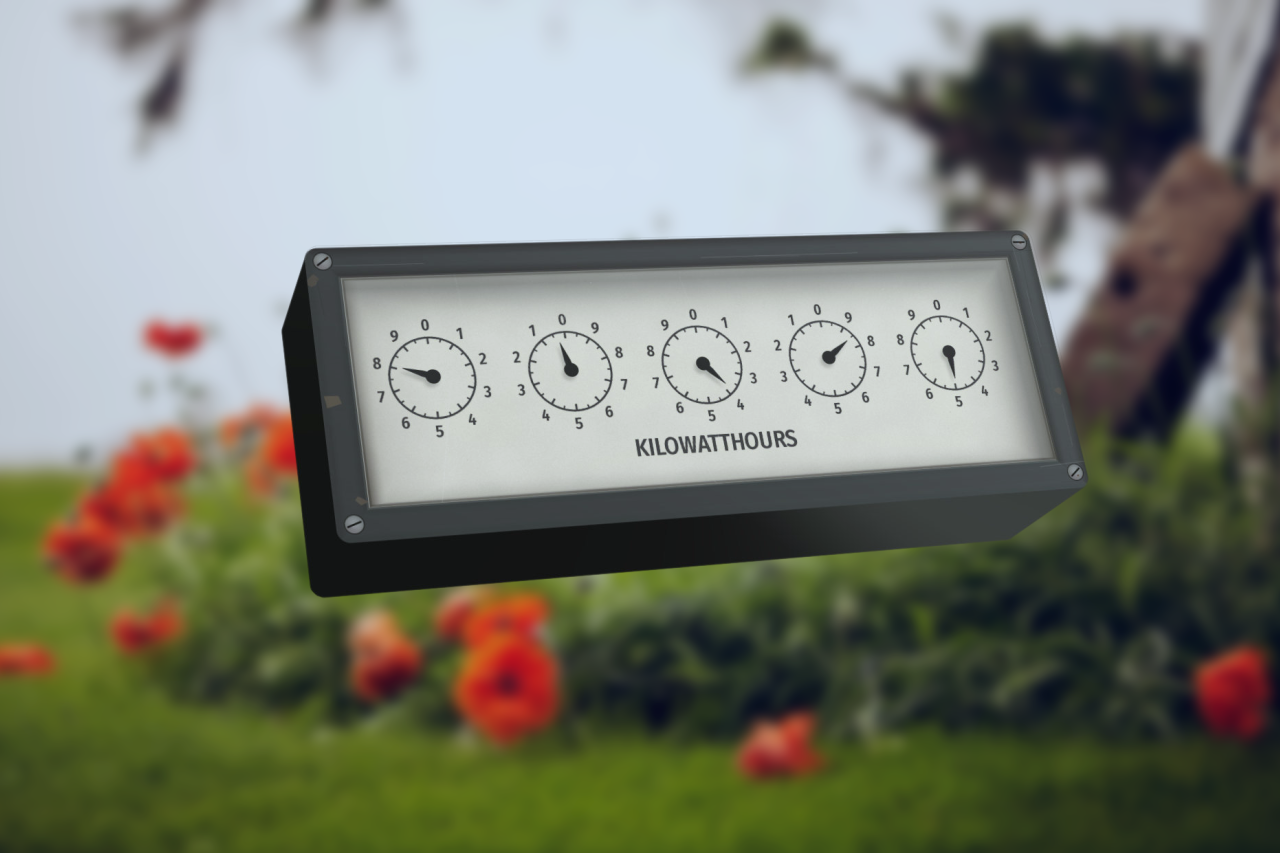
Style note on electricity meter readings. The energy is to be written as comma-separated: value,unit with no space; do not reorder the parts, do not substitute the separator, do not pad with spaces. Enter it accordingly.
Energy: 80385,kWh
